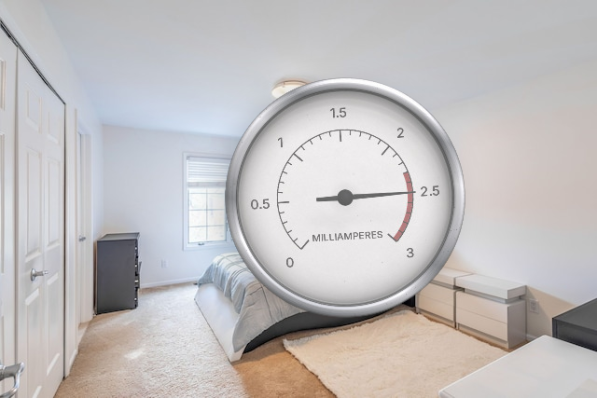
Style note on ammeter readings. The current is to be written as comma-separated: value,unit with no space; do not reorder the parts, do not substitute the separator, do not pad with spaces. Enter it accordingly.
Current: 2.5,mA
